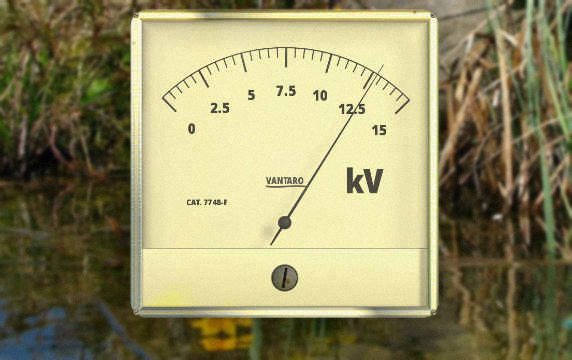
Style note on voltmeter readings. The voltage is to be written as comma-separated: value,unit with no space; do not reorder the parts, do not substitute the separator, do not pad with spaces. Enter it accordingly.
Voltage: 12.75,kV
